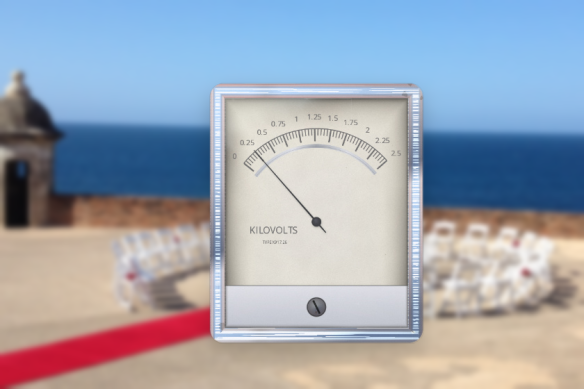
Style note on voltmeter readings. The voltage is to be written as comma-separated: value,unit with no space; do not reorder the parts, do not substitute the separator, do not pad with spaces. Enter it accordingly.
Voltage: 0.25,kV
